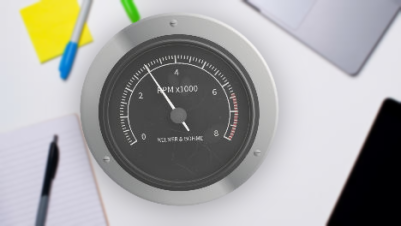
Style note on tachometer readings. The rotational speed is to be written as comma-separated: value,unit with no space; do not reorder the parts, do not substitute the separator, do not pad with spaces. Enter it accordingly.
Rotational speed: 3000,rpm
